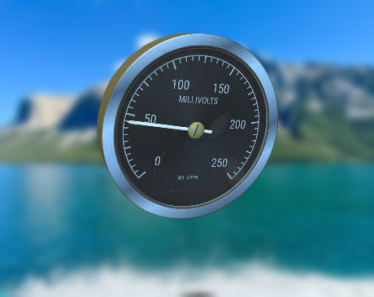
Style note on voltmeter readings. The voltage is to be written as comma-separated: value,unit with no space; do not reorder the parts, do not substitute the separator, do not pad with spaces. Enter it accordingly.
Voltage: 45,mV
